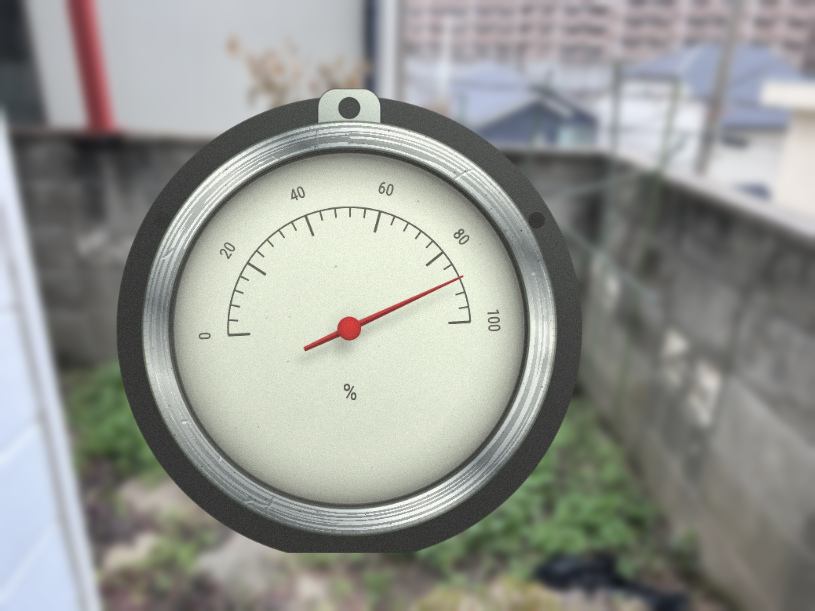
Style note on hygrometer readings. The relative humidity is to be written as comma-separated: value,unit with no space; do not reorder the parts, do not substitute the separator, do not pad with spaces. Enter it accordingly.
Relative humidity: 88,%
